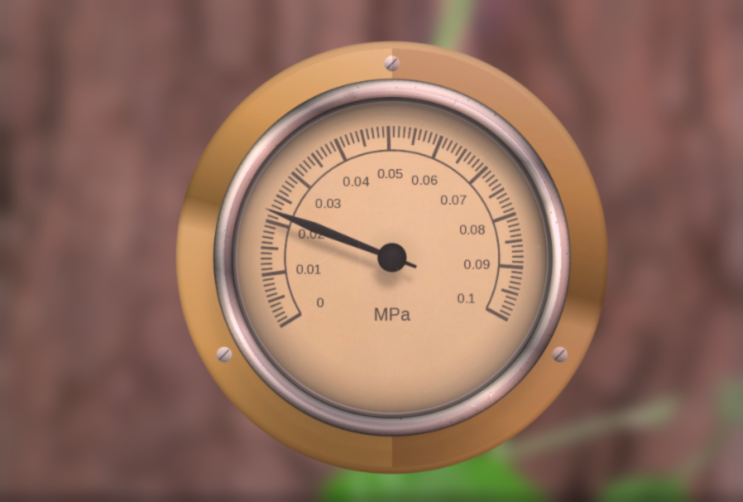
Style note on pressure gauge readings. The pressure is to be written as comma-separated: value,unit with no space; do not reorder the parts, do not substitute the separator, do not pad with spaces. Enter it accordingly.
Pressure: 0.022,MPa
